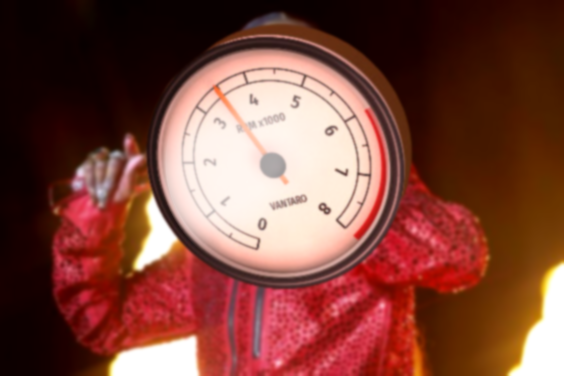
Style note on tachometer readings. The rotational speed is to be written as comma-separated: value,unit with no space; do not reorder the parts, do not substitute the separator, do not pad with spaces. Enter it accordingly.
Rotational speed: 3500,rpm
